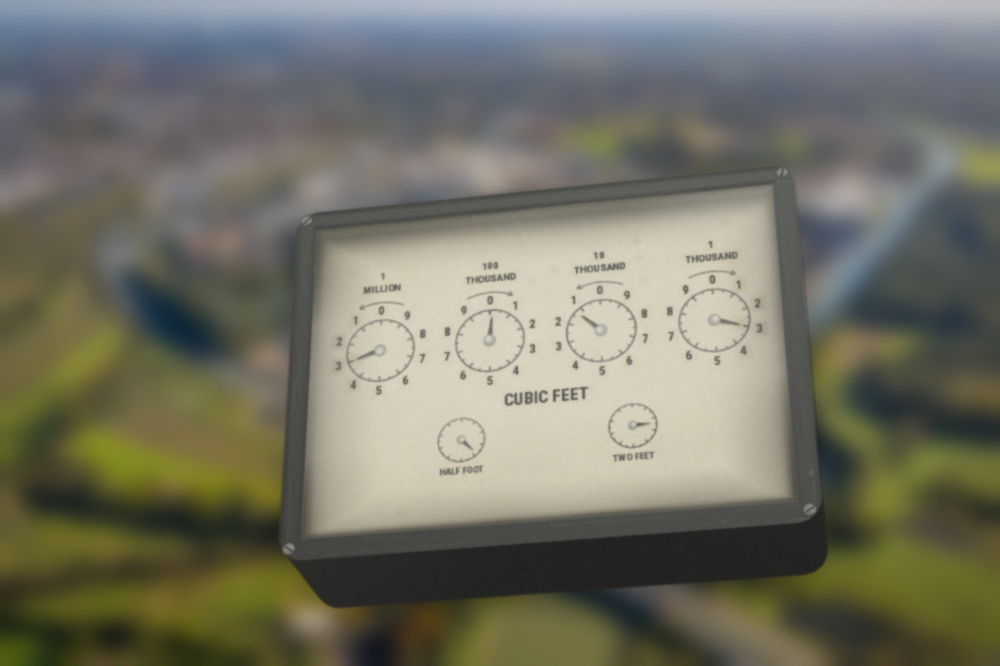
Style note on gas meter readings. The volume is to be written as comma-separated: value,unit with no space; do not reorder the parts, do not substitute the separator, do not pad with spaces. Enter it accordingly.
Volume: 301300,ft³
